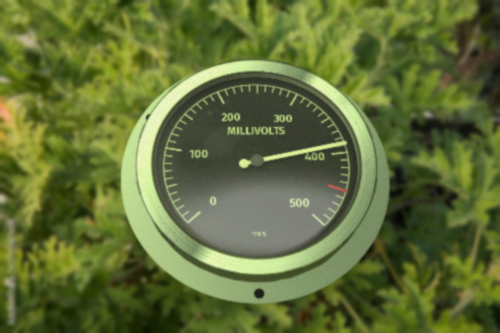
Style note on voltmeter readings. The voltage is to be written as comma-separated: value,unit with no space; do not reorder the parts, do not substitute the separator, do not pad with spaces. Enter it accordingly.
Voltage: 390,mV
